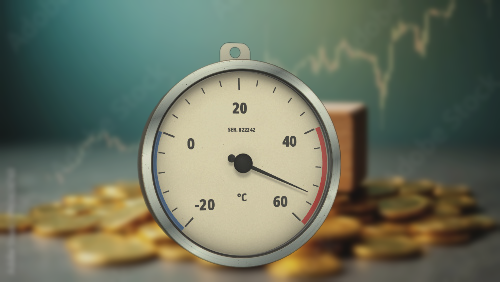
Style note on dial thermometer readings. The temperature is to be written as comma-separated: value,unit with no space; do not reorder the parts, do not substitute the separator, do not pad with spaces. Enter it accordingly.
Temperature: 54,°C
